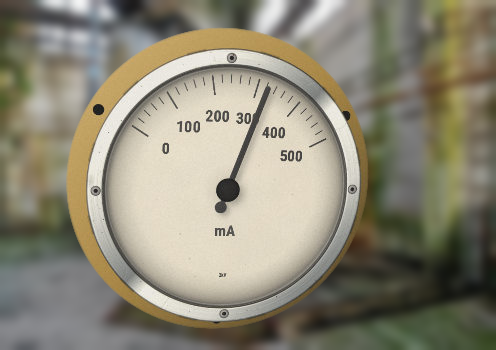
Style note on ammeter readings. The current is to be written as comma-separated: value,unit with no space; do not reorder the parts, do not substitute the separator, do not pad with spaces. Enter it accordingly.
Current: 320,mA
